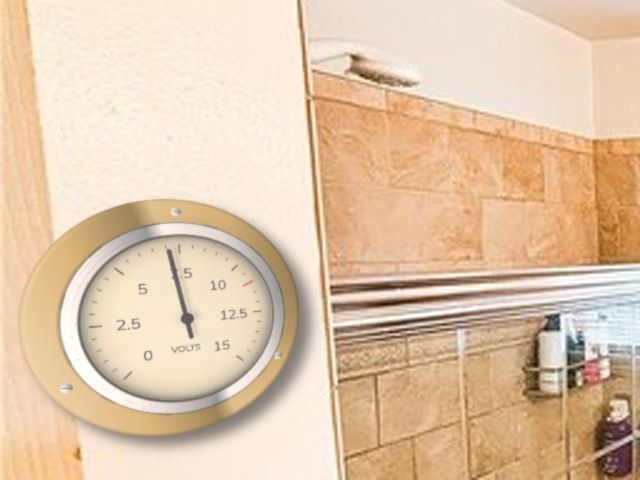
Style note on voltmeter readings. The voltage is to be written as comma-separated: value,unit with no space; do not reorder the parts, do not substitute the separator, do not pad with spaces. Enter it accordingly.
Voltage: 7,V
